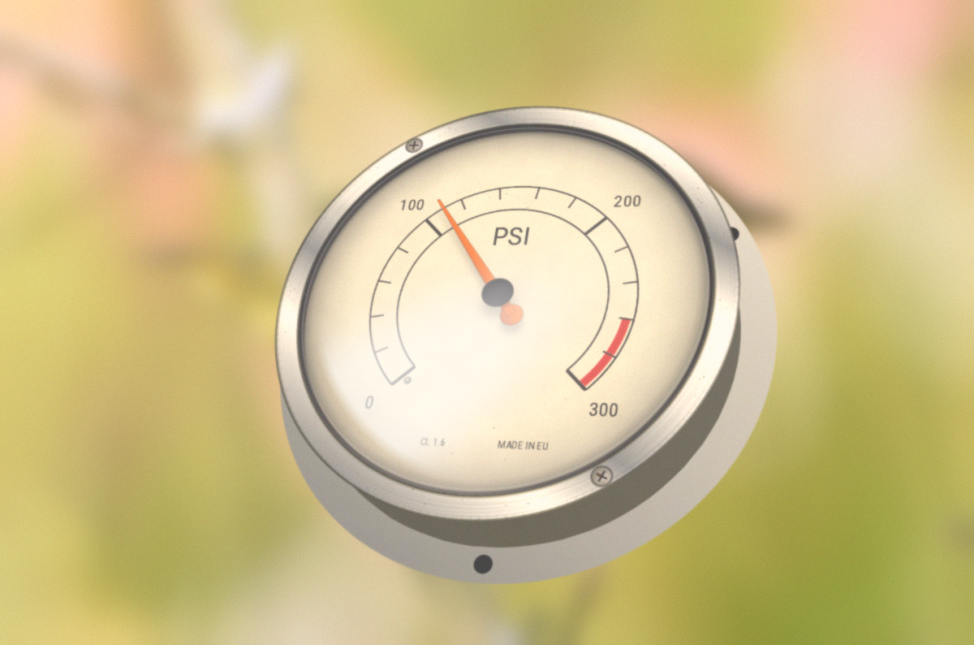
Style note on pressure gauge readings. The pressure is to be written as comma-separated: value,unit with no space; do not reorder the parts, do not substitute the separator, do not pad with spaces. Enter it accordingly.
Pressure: 110,psi
